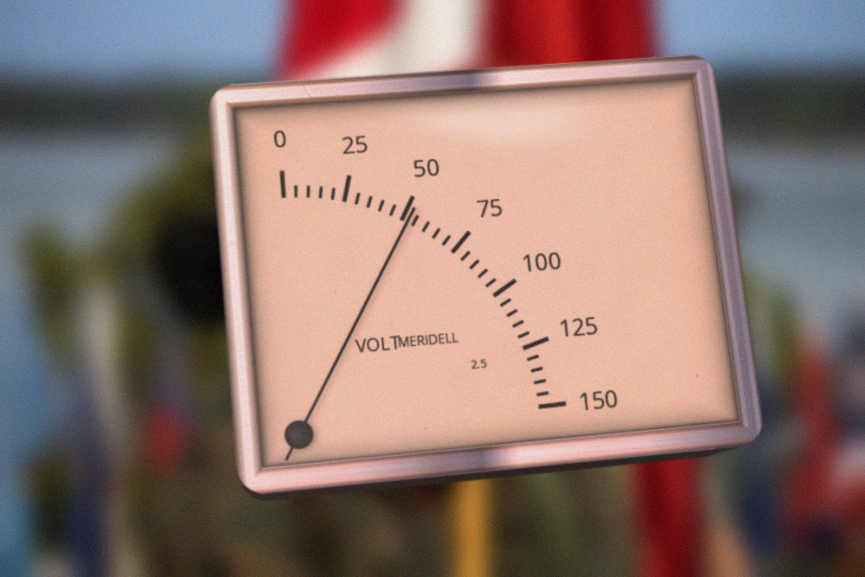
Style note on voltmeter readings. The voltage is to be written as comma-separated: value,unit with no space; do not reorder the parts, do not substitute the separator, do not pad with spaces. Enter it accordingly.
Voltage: 52.5,V
